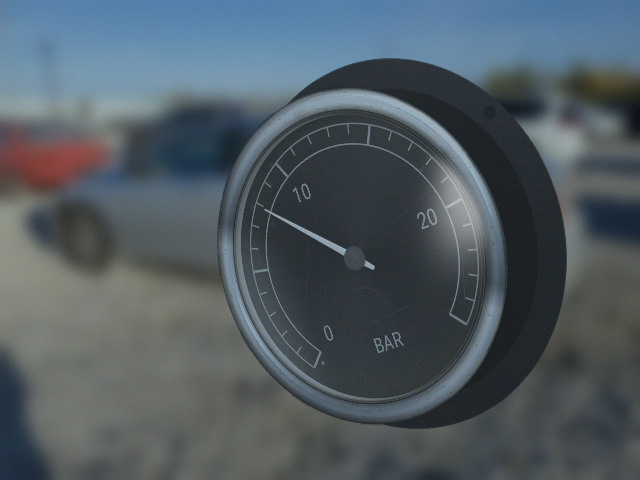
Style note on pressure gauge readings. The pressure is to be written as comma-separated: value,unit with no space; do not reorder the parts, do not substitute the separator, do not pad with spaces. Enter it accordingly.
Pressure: 8,bar
